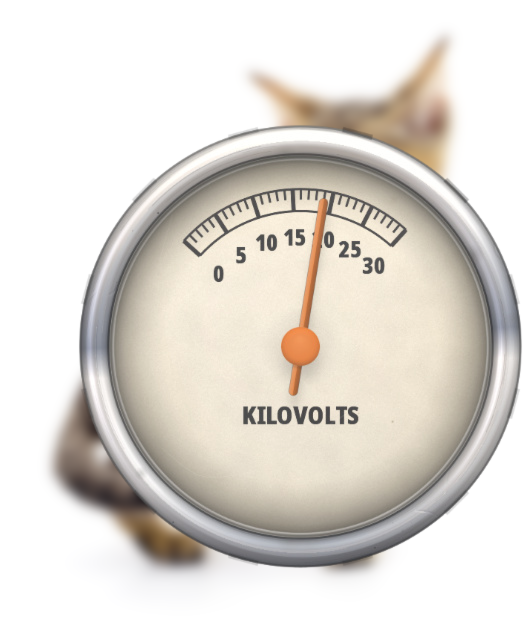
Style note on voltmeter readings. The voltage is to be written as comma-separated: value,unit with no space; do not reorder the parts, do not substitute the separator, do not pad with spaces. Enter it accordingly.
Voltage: 19,kV
